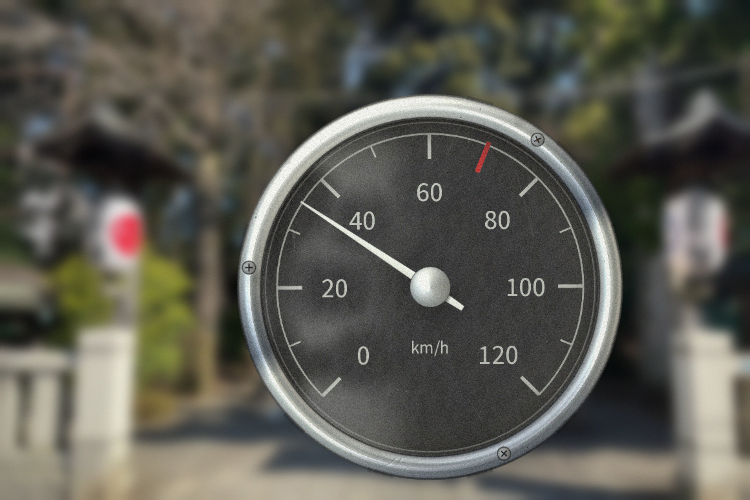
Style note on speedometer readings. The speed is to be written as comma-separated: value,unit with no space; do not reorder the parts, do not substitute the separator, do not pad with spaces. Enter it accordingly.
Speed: 35,km/h
